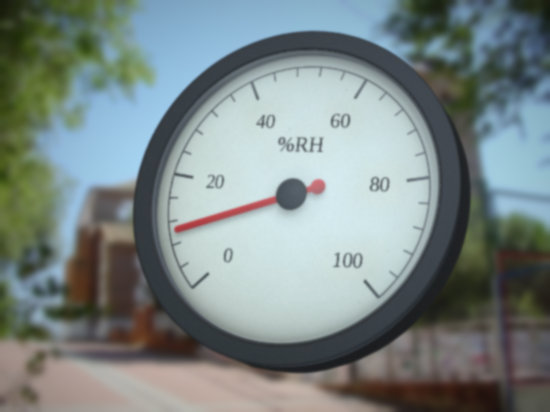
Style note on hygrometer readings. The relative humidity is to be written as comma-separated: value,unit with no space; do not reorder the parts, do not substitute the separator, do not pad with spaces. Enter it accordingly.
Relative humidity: 10,%
